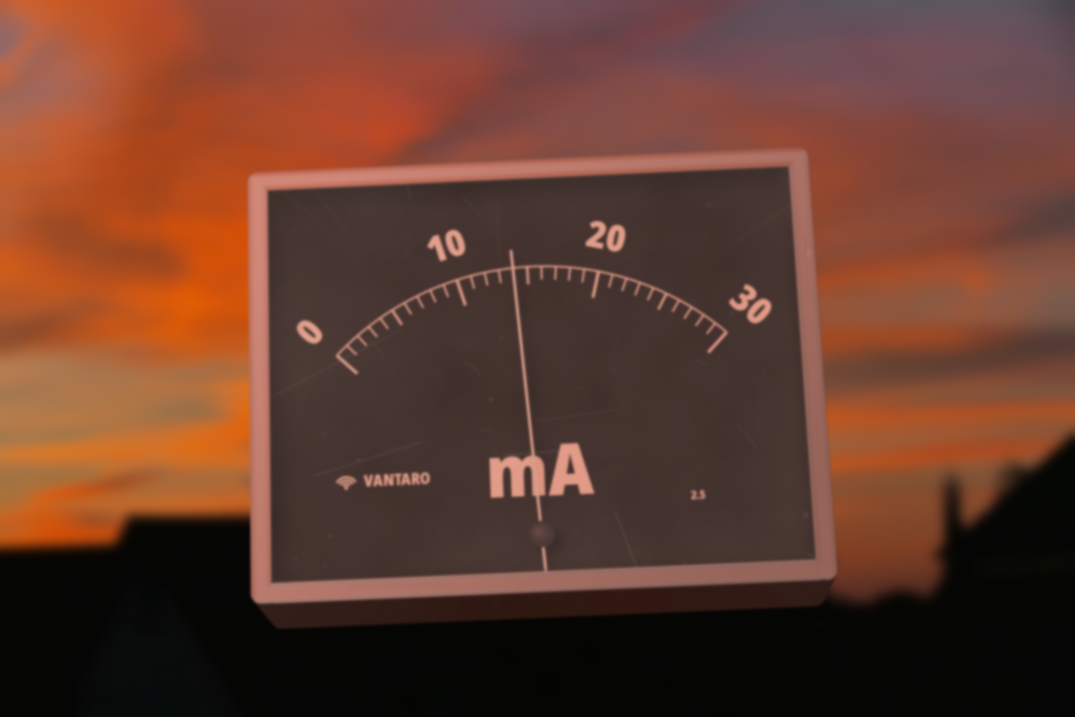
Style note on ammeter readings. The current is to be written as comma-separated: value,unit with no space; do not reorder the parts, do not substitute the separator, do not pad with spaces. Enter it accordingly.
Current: 14,mA
